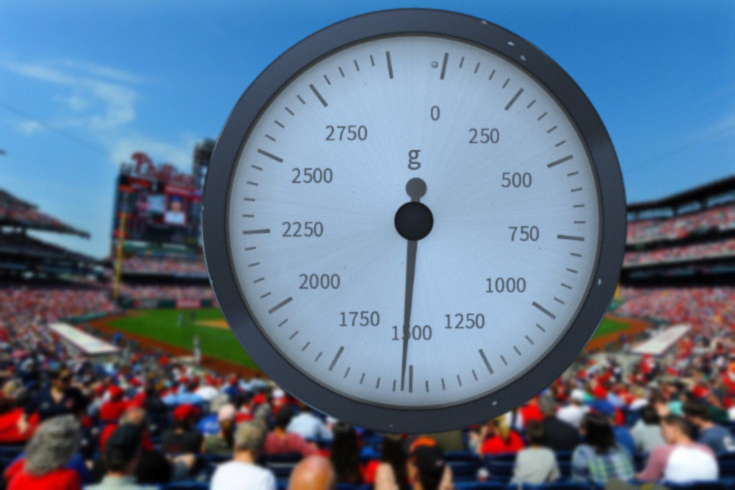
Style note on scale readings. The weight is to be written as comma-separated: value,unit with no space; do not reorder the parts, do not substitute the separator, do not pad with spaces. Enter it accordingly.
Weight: 1525,g
